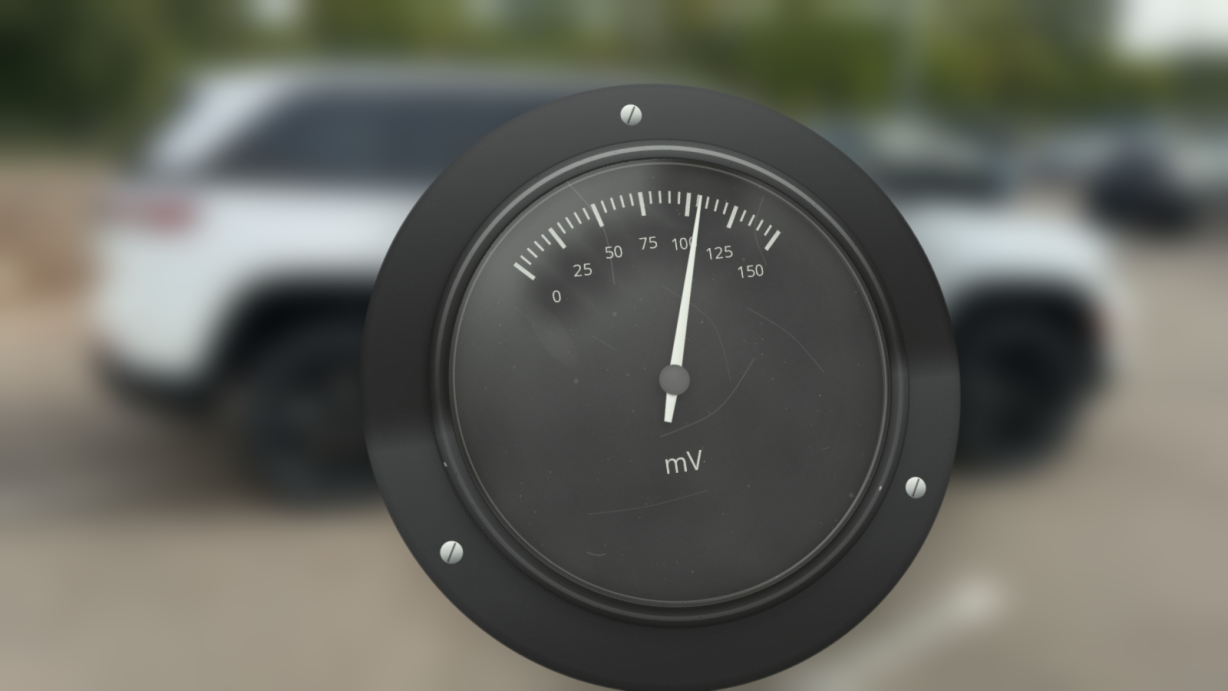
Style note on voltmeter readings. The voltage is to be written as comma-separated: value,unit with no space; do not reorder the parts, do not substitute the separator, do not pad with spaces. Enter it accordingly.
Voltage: 105,mV
